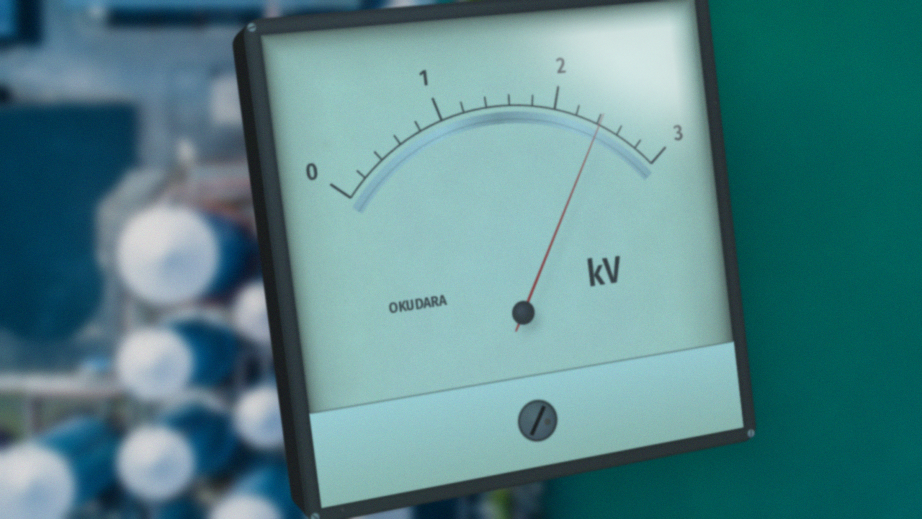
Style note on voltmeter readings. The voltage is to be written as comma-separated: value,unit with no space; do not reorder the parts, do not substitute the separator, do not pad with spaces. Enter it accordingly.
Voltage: 2.4,kV
